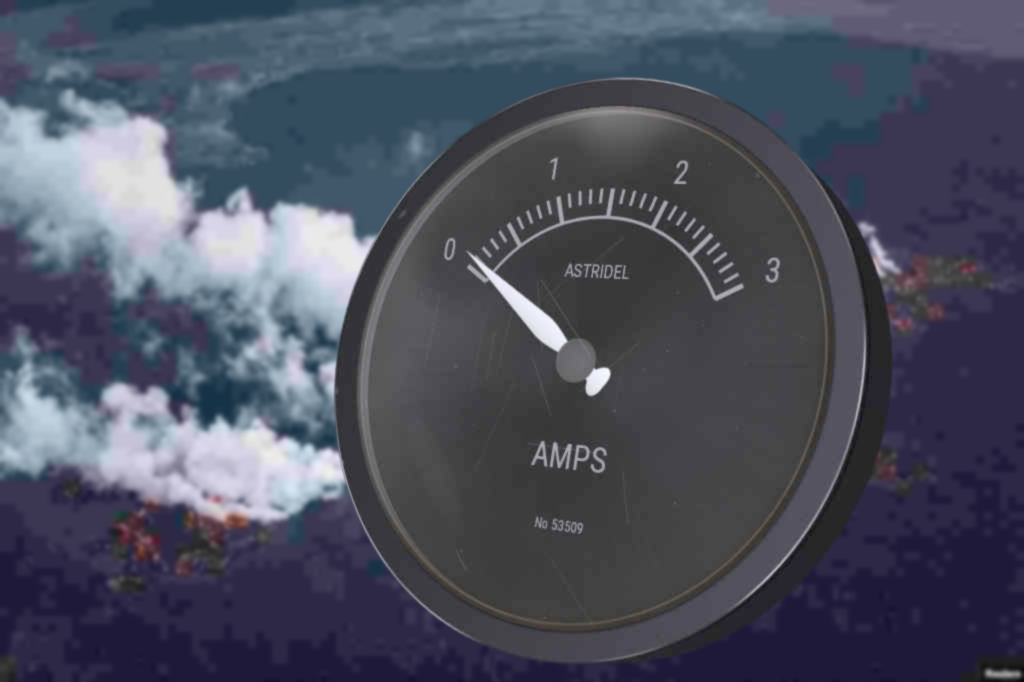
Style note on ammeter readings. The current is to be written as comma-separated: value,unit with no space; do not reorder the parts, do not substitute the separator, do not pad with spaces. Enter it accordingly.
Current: 0.1,A
